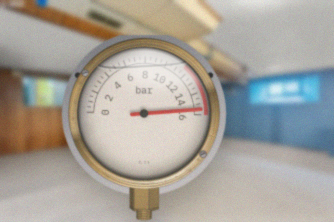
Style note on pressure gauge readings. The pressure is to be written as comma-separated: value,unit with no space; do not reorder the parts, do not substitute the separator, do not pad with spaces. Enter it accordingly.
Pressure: 15.5,bar
